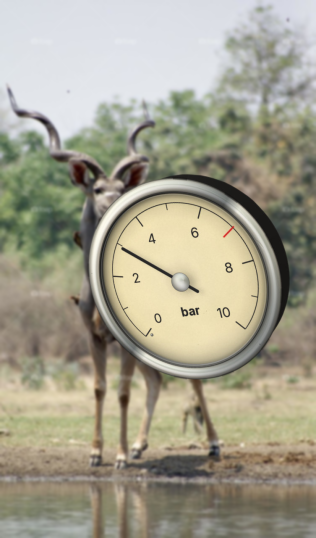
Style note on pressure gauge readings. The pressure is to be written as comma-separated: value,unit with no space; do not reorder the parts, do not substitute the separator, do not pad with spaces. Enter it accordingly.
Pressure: 3,bar
